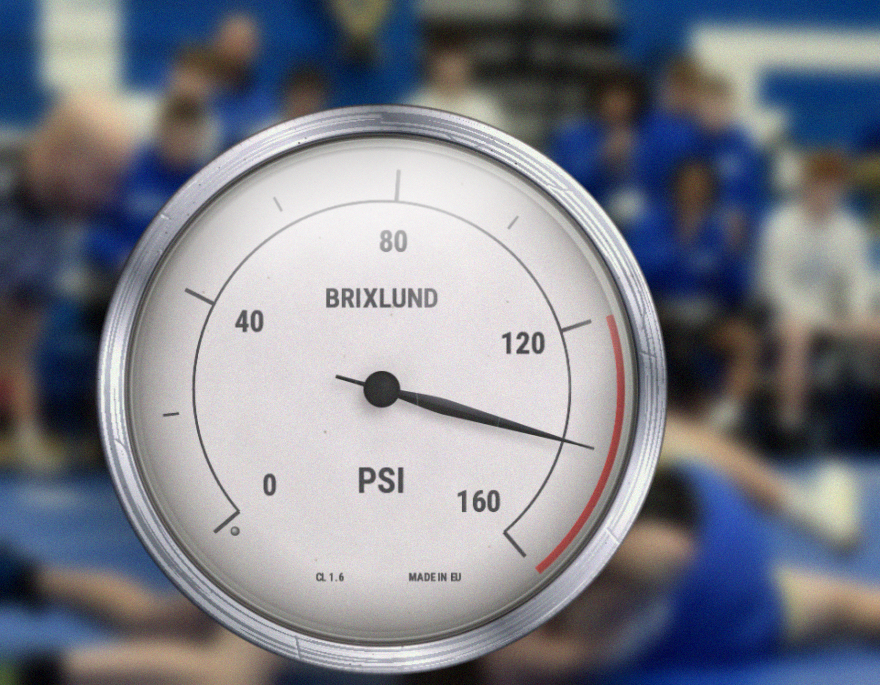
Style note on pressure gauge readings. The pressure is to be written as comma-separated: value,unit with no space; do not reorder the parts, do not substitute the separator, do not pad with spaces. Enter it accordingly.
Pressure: 140,psi
